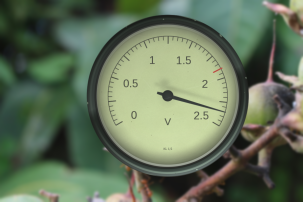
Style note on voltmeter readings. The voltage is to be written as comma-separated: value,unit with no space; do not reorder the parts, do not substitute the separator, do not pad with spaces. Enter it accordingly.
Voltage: 2.35,V
